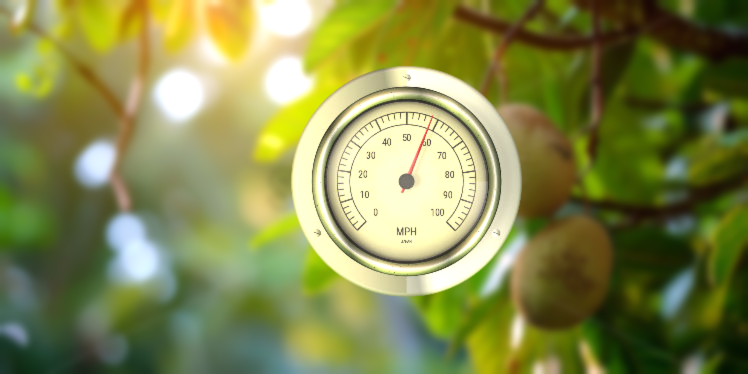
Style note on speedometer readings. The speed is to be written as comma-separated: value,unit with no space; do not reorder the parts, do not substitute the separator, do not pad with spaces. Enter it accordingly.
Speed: 58,mph
